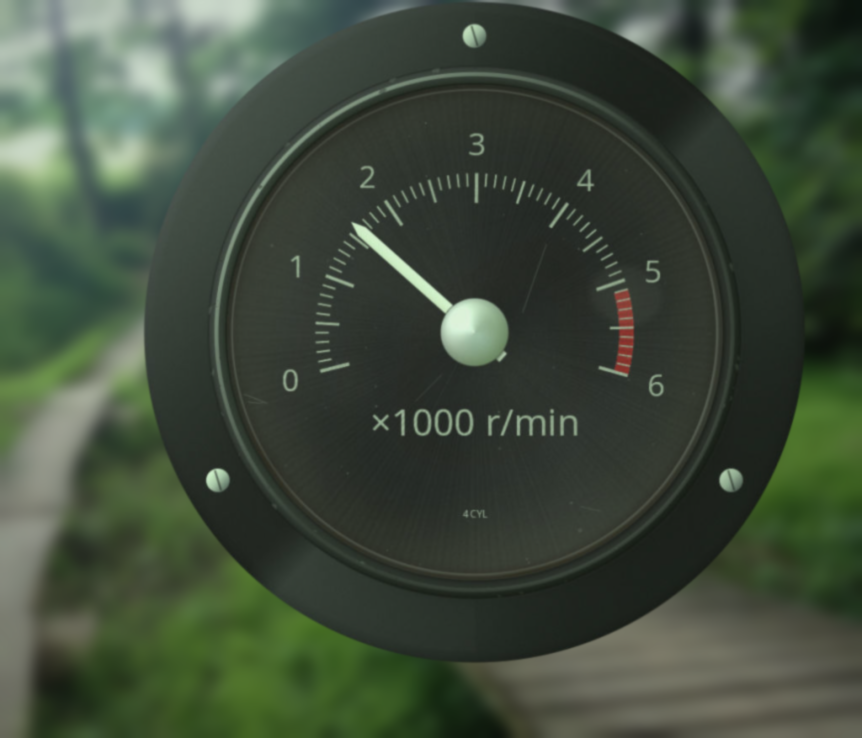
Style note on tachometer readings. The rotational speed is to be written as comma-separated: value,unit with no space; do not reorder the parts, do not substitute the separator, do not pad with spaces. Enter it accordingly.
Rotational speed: 1600,rpm
